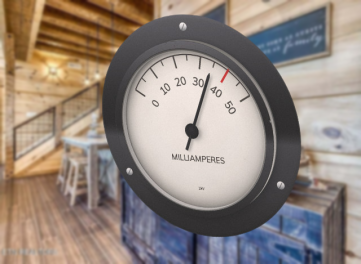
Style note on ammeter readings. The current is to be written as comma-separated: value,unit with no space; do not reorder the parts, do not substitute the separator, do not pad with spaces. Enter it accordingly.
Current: 35,mA
